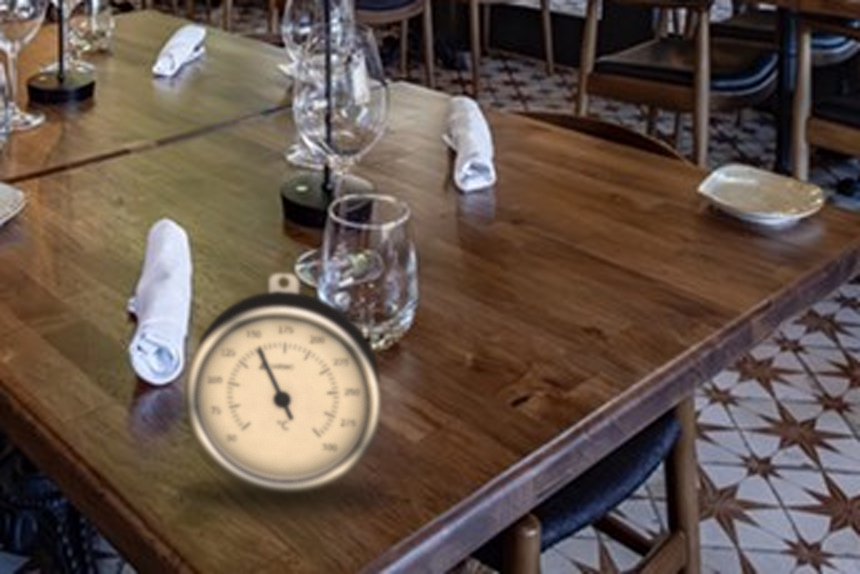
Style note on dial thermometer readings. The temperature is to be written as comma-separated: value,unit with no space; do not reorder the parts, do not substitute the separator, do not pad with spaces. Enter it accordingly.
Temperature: 150,°C
